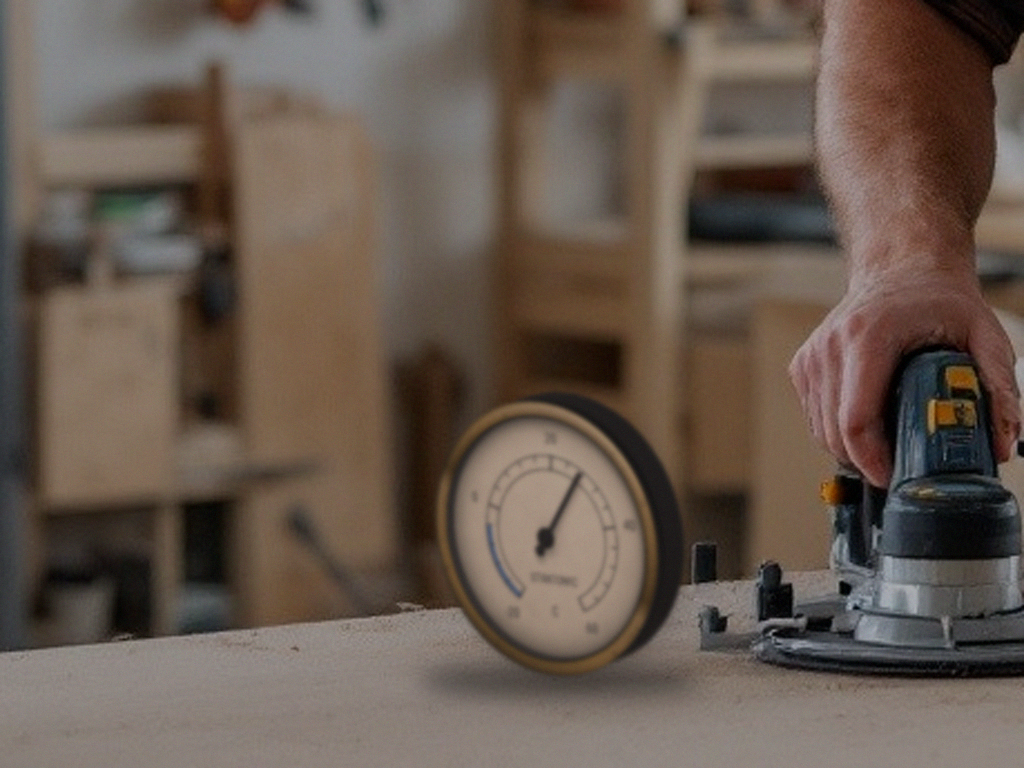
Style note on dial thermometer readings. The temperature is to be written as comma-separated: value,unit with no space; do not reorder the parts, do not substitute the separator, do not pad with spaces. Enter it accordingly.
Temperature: 28,°C
